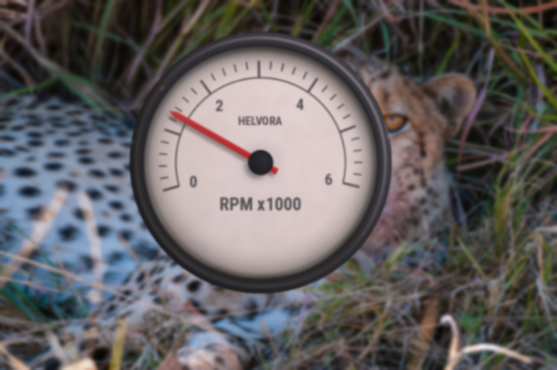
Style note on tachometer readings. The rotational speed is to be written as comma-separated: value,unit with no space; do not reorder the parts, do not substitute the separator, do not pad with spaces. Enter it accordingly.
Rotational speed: 1300,rpm
